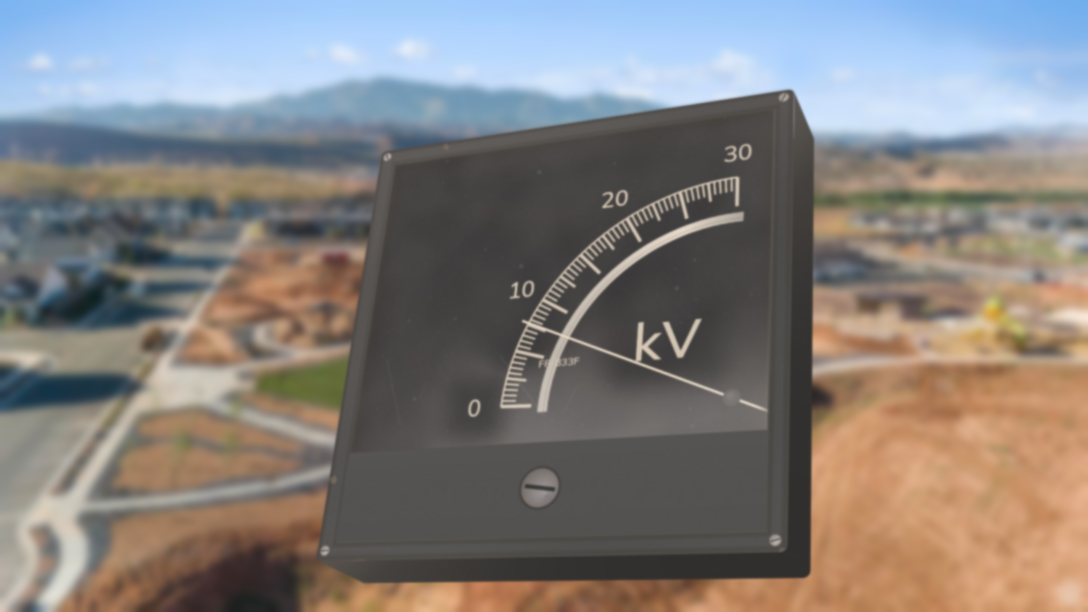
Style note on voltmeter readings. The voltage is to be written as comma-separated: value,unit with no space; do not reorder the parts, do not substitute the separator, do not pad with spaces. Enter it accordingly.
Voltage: 7.5,kV
